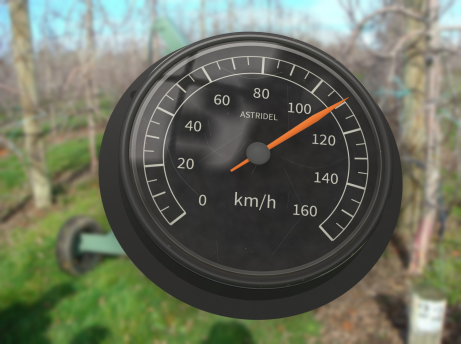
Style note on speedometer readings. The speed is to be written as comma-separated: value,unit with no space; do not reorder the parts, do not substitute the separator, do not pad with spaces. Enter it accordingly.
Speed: 110,km/h
